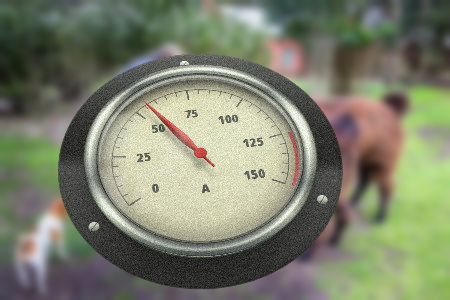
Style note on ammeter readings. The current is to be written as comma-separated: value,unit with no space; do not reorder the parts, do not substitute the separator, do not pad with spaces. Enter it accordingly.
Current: 55,A
